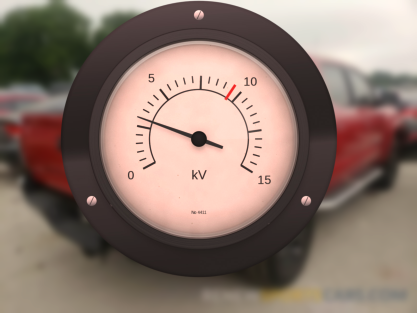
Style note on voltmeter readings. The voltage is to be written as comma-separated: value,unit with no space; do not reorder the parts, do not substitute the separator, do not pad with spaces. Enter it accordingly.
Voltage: 3,kV
